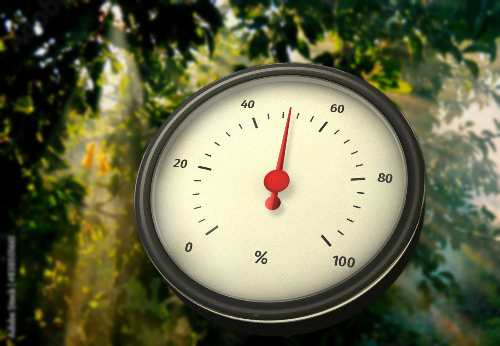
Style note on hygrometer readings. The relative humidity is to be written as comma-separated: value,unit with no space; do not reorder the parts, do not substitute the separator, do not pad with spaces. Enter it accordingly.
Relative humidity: 50,%
